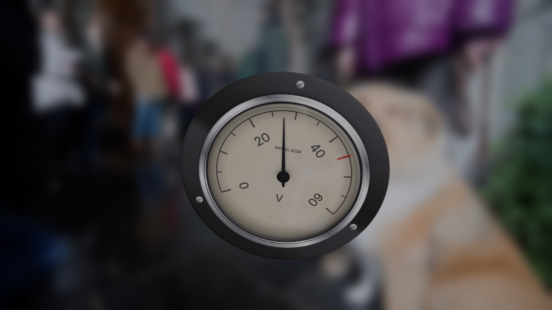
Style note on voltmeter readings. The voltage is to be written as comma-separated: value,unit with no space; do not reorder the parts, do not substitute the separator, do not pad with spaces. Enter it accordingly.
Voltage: 27.5,V
